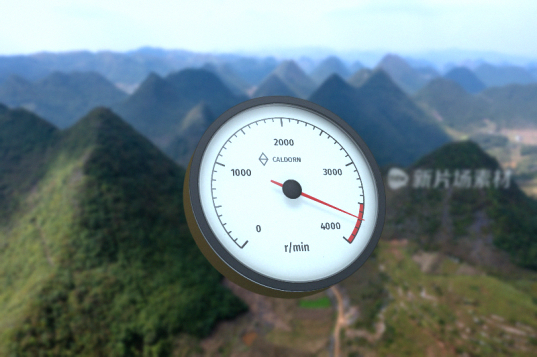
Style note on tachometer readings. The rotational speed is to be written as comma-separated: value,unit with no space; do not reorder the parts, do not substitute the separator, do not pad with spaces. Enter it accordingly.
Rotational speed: 3700,rpm
